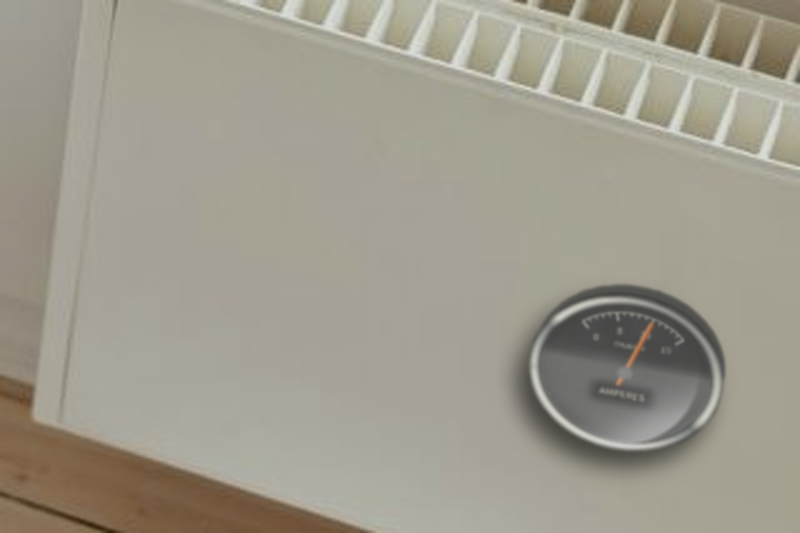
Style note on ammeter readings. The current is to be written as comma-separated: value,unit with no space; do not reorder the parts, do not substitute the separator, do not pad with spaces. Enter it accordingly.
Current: 10,A
